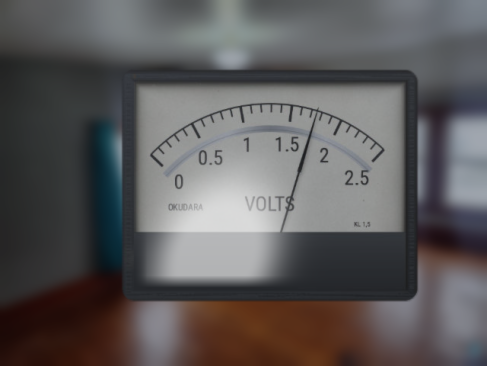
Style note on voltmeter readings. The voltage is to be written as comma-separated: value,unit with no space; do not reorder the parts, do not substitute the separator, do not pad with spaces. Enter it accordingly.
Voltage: 1.75,V
